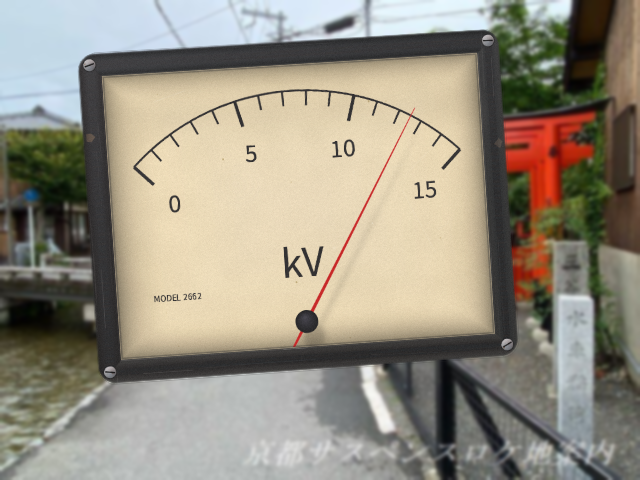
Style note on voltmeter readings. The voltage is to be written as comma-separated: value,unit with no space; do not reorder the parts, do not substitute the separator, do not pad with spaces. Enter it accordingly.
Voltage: 12.5,kV
